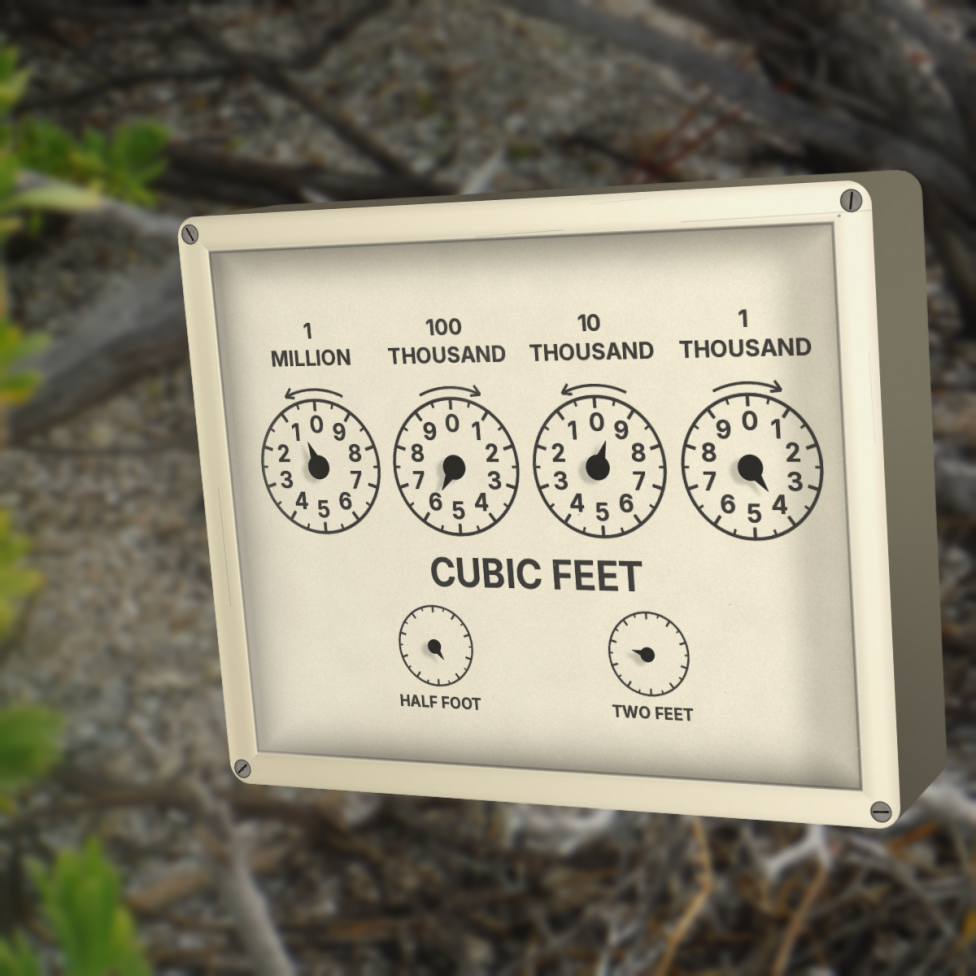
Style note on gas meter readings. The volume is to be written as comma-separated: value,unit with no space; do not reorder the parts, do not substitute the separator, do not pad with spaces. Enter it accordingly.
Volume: 59400,ft³
